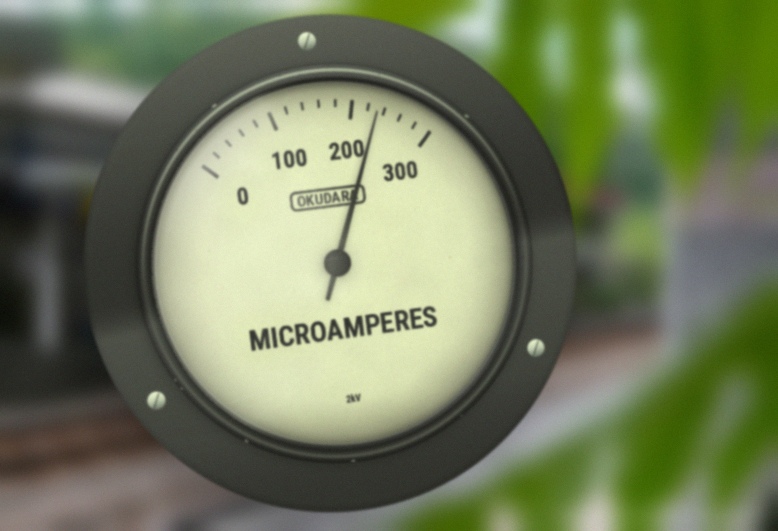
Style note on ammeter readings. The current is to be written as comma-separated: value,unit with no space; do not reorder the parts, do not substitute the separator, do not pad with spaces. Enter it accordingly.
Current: 230,µA
